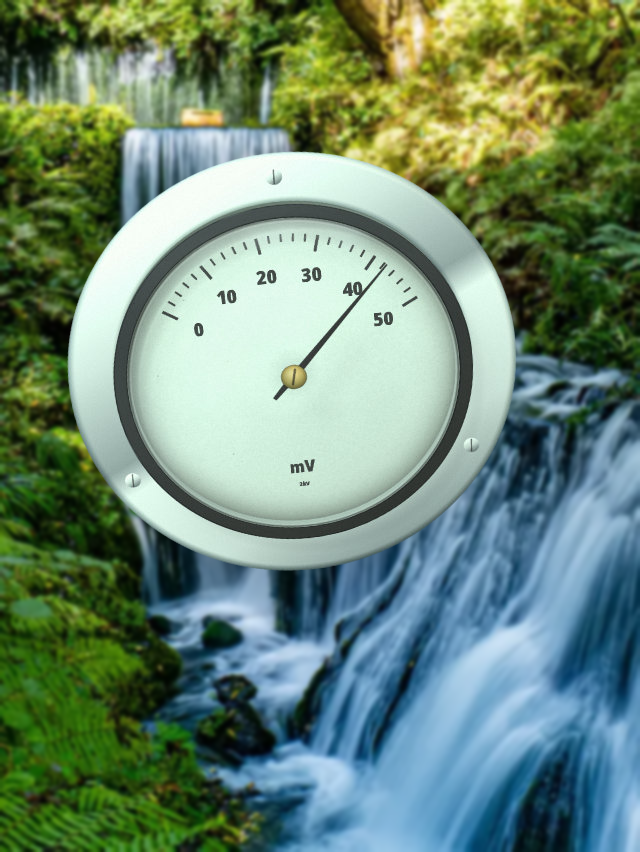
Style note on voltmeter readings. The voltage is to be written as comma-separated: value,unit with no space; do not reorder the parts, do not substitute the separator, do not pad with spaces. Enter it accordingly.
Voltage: 42,mV
